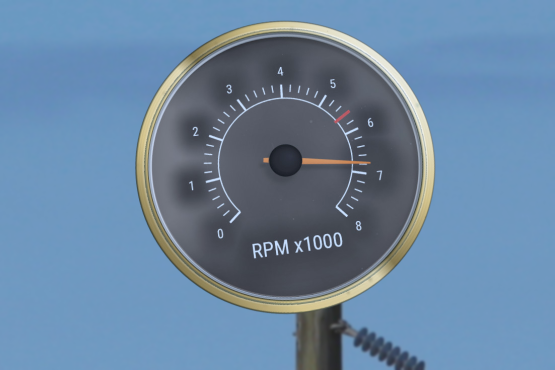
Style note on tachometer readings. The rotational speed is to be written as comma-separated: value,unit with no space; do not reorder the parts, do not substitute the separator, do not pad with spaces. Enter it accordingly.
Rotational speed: 6800,rpm
